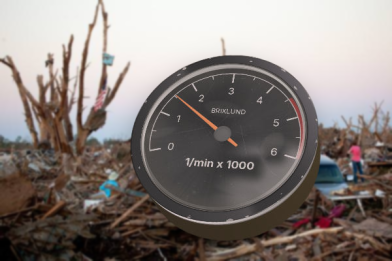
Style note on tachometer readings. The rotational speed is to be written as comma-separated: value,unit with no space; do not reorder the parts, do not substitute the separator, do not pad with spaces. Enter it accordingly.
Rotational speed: 1500,rpm
